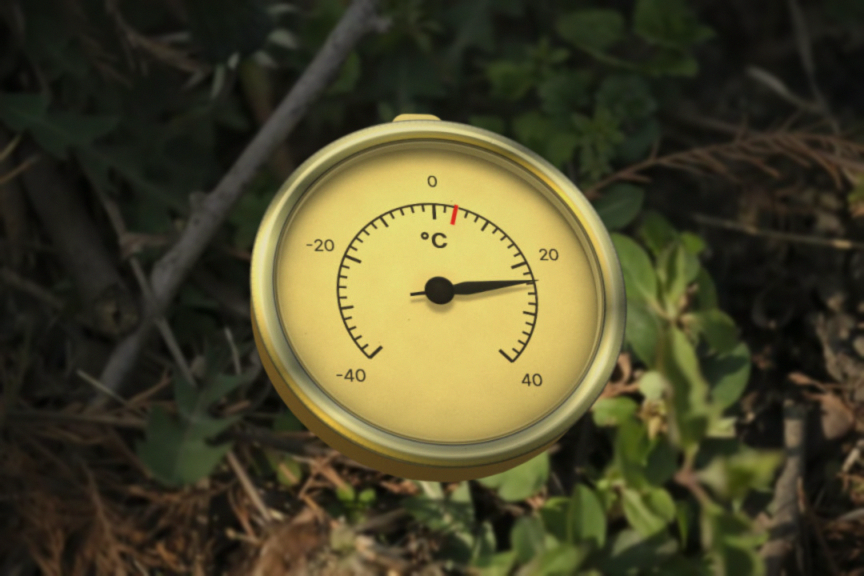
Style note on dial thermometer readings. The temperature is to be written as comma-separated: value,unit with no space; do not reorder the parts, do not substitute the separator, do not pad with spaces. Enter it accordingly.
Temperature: 24,°C
